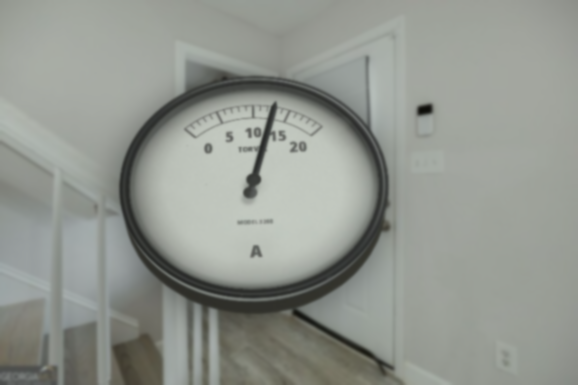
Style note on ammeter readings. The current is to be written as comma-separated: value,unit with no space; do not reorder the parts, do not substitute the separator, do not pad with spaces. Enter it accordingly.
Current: 13,A
